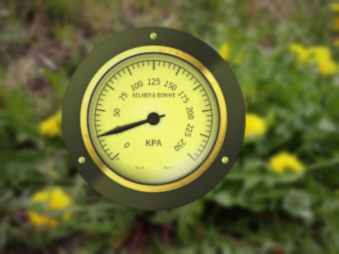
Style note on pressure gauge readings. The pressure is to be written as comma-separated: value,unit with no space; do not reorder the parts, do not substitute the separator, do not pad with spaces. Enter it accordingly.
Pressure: 25,kPa
